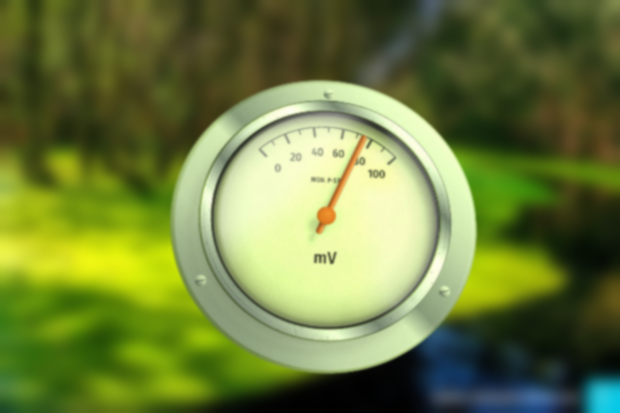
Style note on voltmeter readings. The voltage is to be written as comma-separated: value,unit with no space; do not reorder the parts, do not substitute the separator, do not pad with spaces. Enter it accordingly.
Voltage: 75,mV
